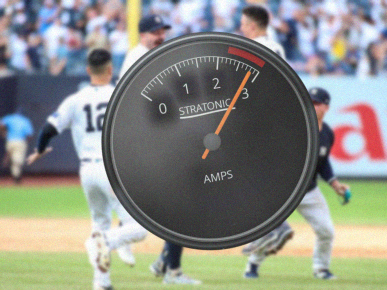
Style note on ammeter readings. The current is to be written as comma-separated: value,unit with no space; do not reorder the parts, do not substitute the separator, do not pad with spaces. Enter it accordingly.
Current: 2.8,A
